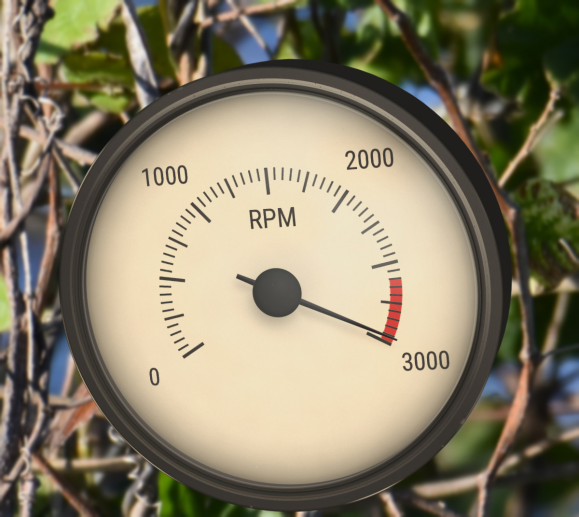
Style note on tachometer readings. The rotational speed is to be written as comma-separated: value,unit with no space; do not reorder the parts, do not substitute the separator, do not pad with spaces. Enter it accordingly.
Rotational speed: 2950,rpm
